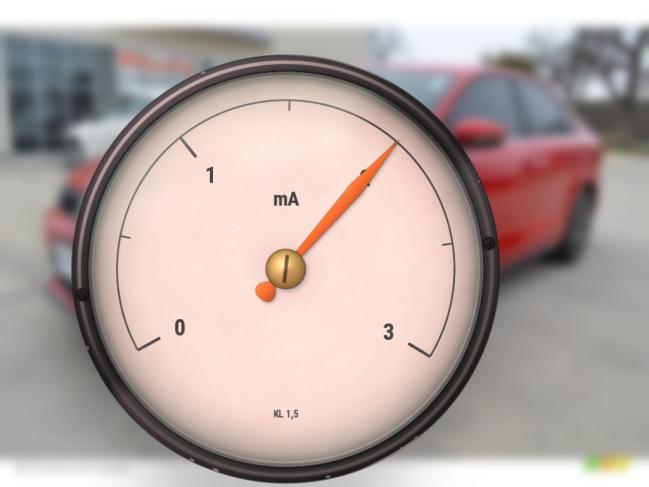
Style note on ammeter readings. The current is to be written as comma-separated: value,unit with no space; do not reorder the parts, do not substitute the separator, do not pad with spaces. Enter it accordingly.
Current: 2,mA
